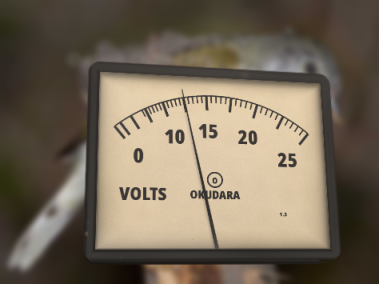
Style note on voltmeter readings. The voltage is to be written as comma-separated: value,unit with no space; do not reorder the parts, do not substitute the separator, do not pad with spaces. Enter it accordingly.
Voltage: 12.5,V
